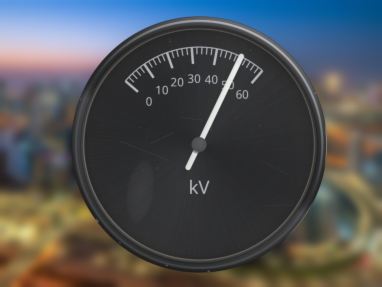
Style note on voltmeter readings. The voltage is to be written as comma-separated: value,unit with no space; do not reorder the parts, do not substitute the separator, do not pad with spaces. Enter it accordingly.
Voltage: 50,kV
